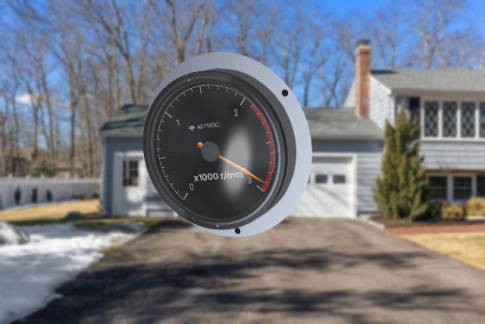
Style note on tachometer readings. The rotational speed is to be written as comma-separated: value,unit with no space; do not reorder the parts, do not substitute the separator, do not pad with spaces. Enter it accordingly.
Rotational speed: 2900,rpm
